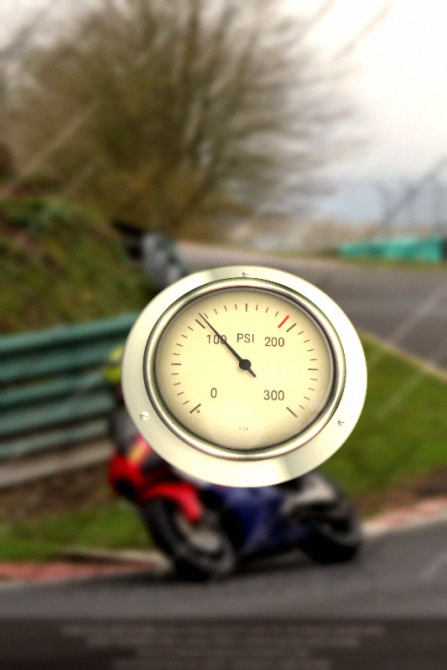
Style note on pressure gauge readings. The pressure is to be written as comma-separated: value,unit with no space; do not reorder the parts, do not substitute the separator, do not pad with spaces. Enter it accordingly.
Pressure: 105,psi
